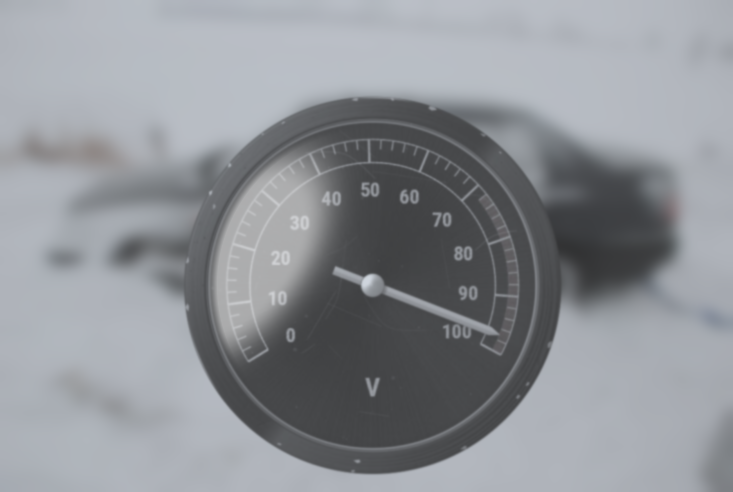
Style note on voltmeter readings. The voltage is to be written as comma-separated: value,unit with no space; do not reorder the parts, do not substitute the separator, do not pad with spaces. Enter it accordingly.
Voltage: 97,V
